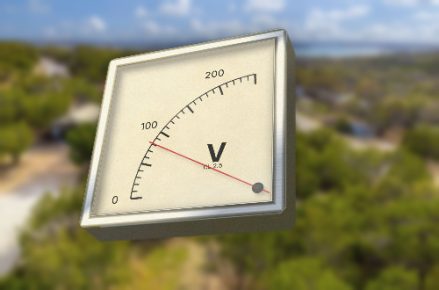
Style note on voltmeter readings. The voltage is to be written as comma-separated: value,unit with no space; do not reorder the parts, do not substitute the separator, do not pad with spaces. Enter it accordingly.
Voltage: 80,V
